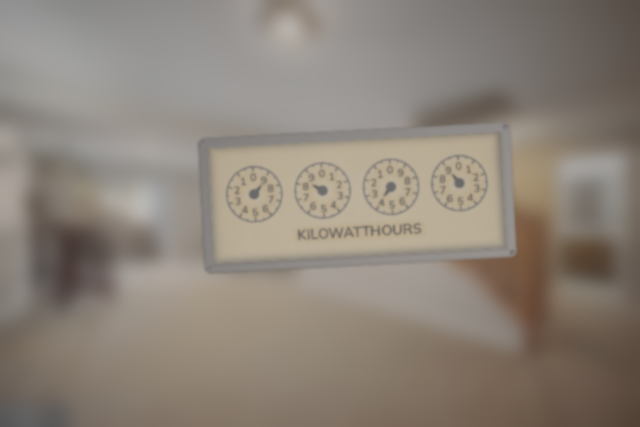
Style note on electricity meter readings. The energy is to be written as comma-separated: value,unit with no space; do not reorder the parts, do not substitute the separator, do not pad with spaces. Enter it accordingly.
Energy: 8839,kWh
